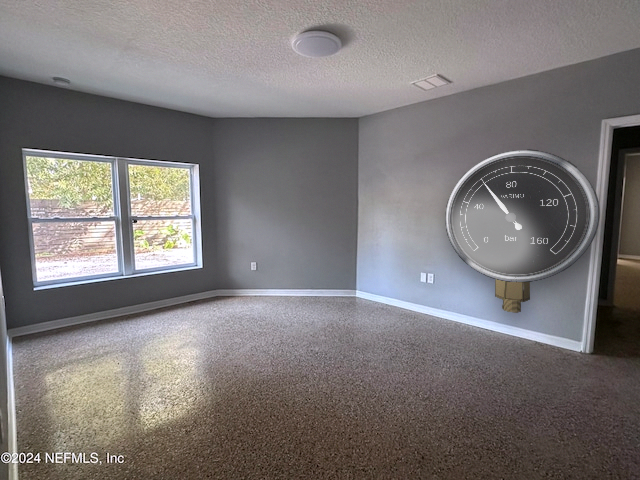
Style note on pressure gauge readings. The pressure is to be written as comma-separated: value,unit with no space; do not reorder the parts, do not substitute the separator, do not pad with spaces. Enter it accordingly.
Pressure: 60,bar
